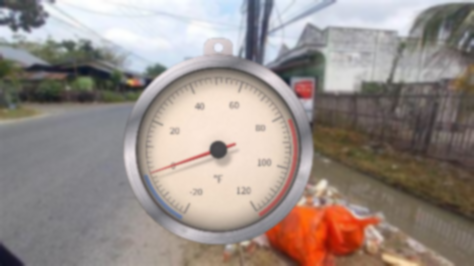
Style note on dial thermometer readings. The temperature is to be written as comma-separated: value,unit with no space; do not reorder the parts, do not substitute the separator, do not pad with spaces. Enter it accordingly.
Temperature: 0,°F
